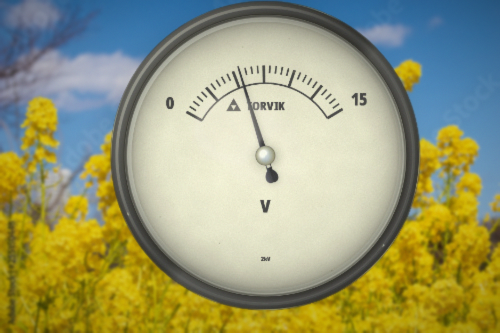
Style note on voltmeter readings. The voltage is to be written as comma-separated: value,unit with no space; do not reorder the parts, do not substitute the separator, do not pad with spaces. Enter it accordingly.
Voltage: 5.5,V
